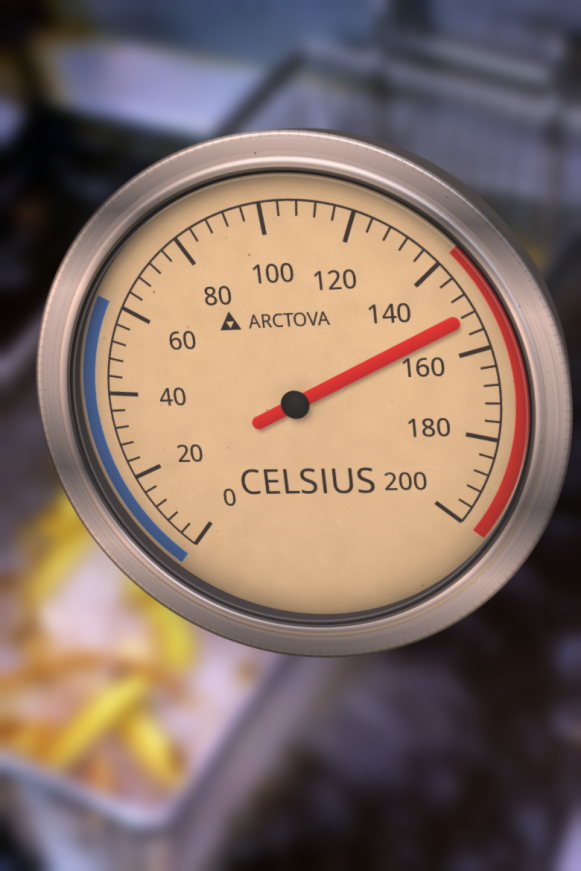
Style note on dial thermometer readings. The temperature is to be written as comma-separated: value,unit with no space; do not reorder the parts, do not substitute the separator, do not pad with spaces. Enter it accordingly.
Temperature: 152,°C
